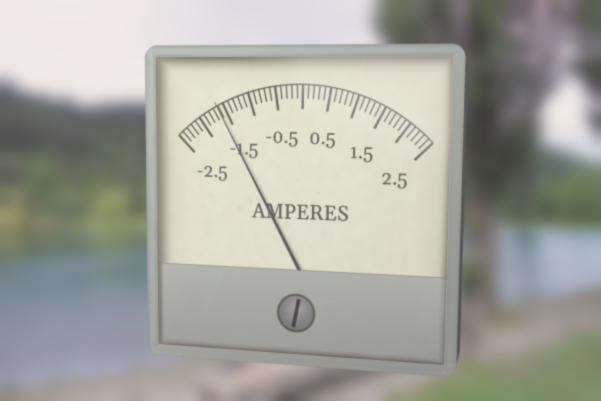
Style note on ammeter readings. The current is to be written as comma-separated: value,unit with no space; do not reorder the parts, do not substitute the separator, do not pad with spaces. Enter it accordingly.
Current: -1.6,A
